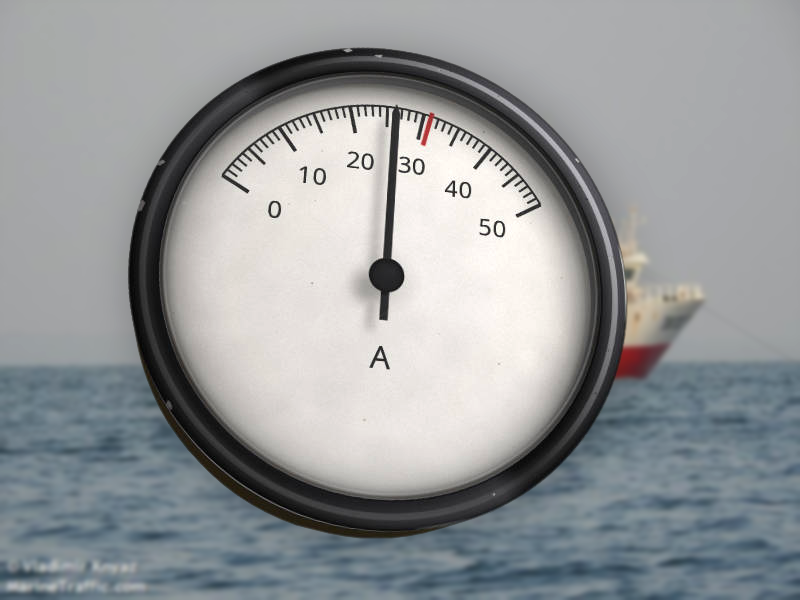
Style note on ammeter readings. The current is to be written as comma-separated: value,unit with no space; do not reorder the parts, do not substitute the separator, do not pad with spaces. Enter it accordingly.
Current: 26,A
